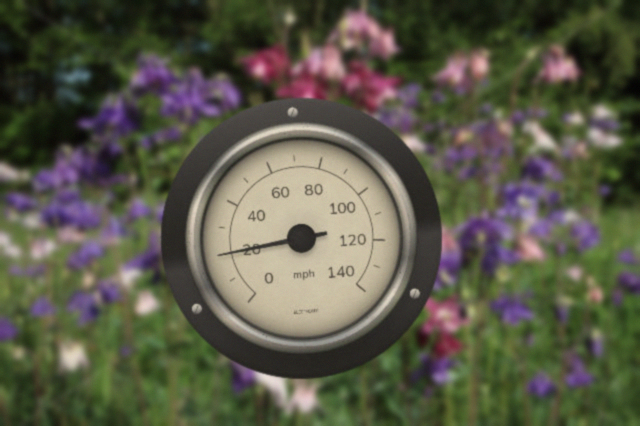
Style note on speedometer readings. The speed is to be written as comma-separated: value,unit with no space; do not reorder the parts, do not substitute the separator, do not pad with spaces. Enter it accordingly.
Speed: 20,mph
